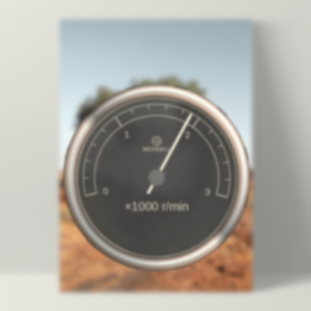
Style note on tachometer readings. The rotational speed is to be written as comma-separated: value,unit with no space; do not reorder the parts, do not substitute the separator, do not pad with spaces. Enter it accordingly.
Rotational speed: 1900,rpm
